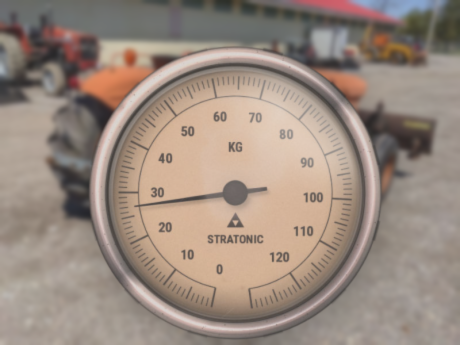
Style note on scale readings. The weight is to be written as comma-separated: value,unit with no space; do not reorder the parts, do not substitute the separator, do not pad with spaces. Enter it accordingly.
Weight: 27,kg
